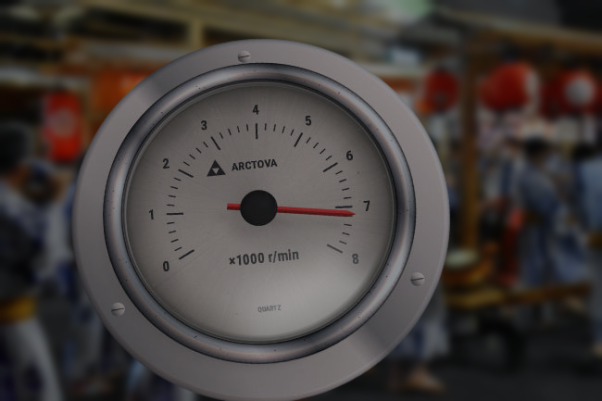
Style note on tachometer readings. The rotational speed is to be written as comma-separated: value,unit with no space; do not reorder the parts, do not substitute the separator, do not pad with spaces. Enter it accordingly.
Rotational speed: 7200,rpm
